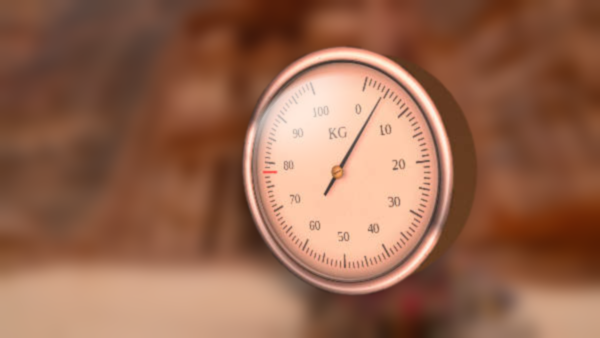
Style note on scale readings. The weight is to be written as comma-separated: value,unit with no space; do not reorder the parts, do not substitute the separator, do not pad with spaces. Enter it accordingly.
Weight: 5,kg
